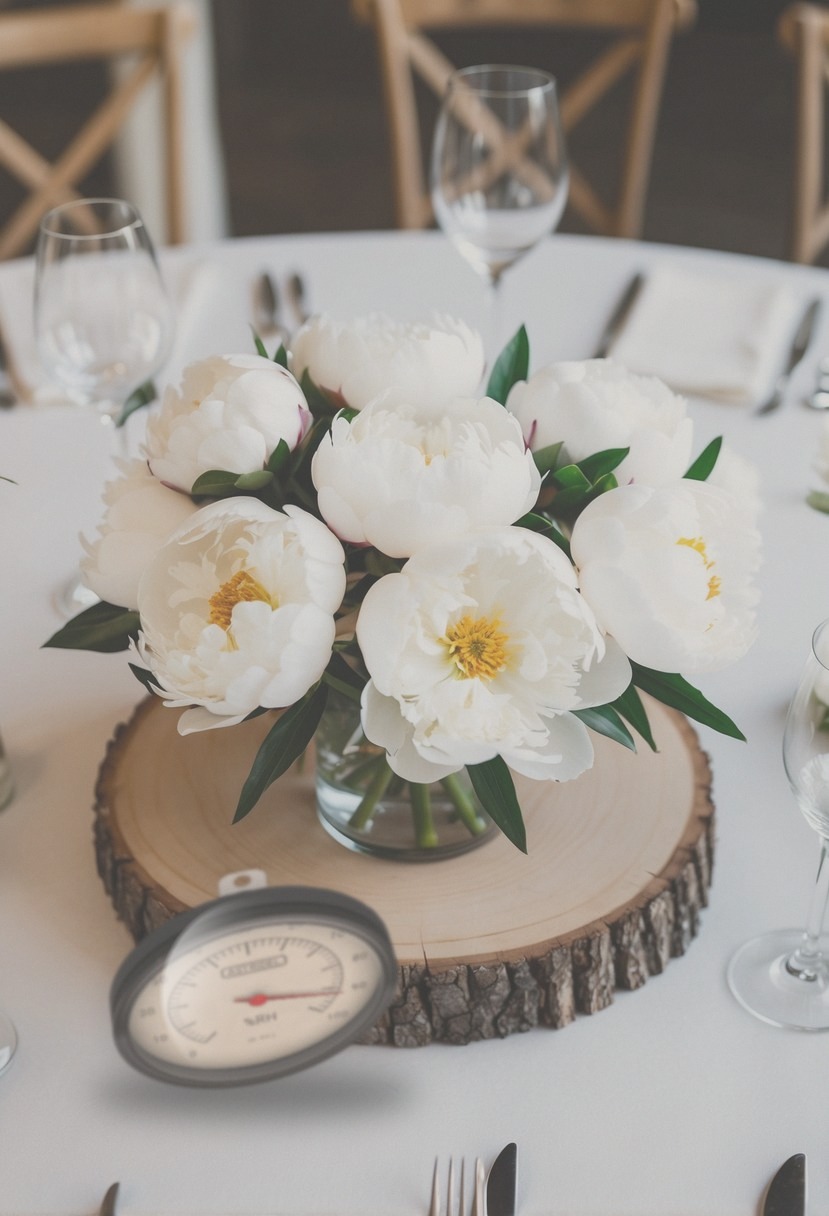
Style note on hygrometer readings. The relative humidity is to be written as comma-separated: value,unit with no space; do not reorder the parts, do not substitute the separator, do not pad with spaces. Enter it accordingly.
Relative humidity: 90,%
